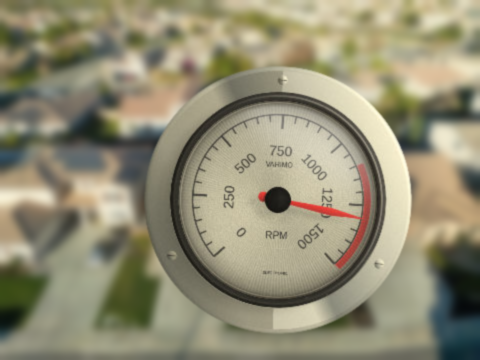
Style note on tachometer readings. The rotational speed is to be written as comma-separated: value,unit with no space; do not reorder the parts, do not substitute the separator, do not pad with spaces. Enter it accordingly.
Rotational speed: 1300,rpm
